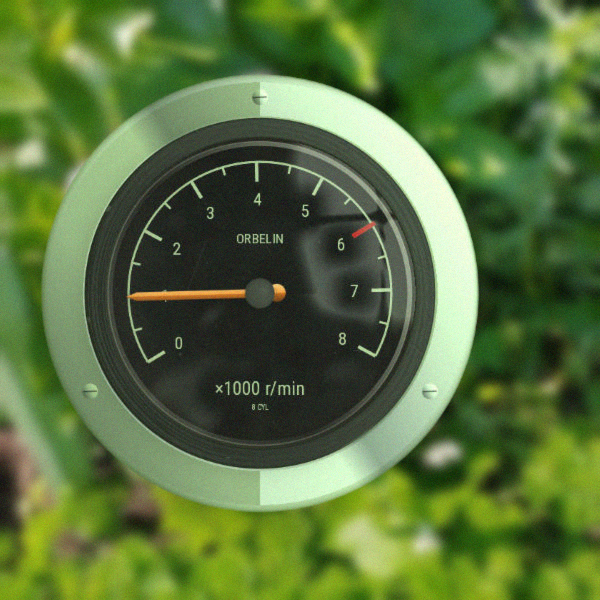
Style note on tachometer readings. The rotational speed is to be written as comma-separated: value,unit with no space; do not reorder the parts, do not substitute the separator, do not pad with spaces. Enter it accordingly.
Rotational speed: 1000,rpm
